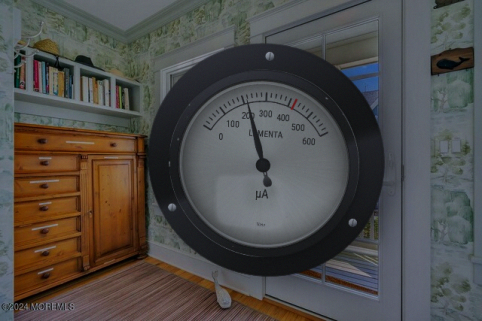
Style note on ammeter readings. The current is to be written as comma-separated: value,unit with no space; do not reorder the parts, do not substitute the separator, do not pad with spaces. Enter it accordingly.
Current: 220,µA
